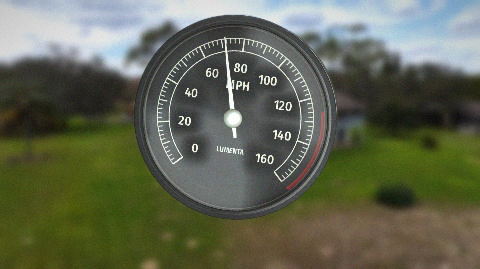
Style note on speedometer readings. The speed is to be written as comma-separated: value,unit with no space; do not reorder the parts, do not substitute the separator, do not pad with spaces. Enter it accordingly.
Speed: 72,mph
